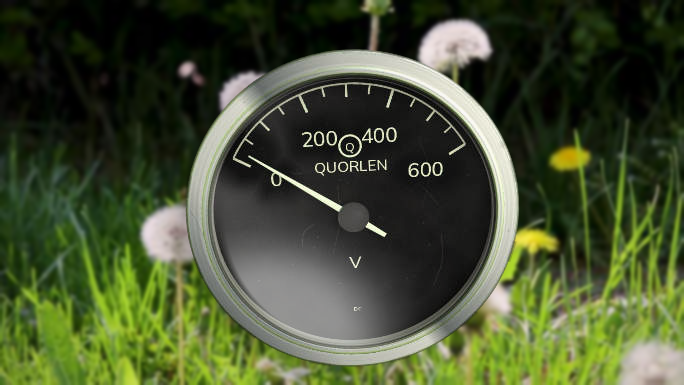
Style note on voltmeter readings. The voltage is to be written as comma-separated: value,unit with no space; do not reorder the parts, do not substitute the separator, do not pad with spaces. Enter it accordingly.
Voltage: 25,V
